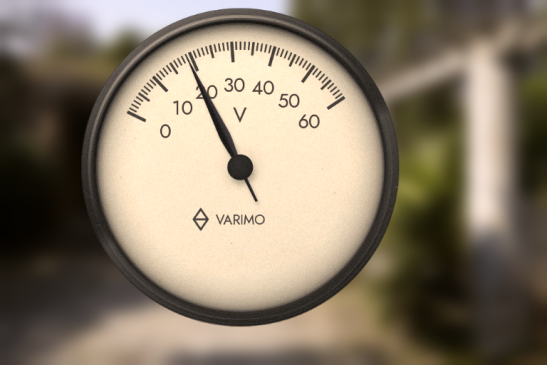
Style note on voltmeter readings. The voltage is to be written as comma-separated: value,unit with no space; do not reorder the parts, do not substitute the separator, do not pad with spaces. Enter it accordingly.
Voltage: 19,V
